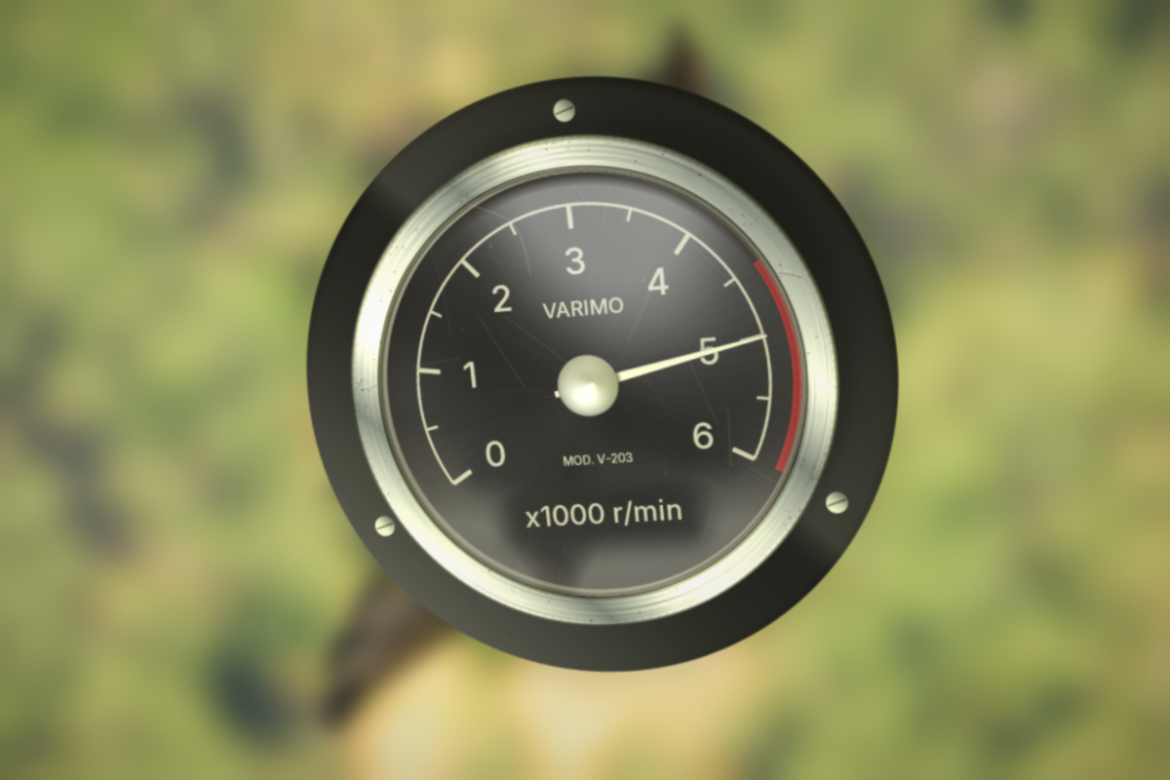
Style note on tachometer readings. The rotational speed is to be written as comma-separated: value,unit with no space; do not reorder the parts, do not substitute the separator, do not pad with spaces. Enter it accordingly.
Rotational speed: 5000,rpm
